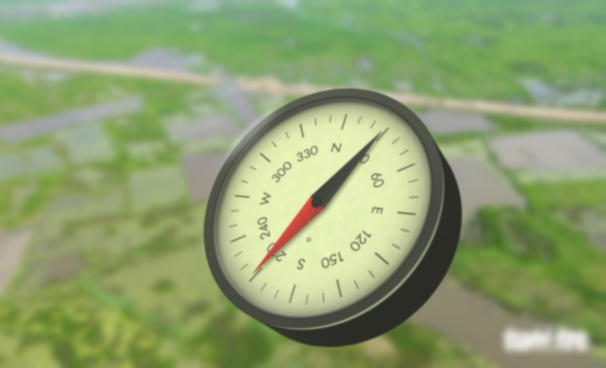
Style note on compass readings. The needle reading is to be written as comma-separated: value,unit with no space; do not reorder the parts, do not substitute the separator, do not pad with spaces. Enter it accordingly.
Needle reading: 210,°
